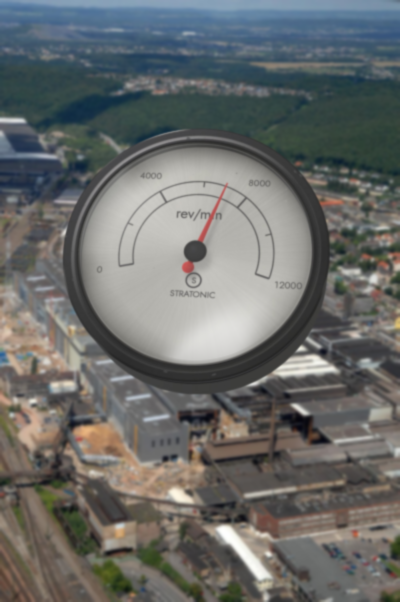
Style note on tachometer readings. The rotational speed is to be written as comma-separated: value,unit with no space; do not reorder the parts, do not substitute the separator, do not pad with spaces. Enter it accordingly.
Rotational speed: 7000,rpm
